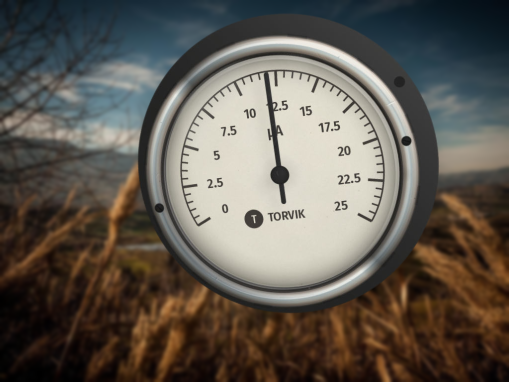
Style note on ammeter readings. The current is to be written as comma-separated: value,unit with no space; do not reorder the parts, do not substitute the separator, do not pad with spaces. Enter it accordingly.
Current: 12,µA
